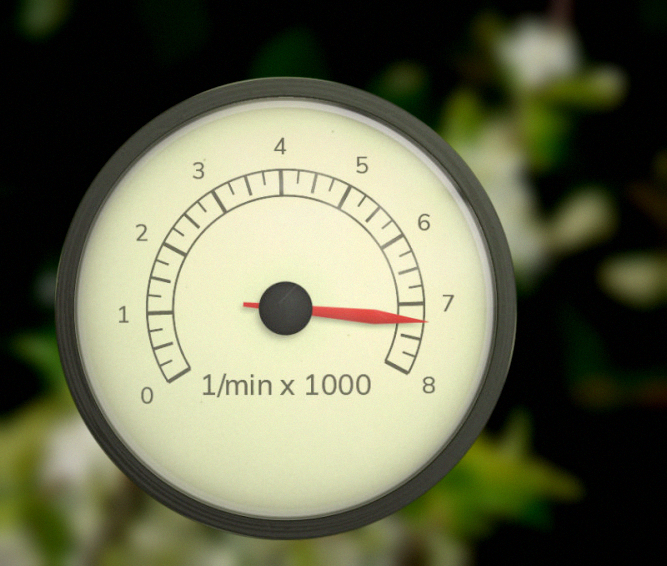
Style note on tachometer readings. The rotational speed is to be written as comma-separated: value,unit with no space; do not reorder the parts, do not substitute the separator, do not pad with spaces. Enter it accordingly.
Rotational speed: 7250,rpm
